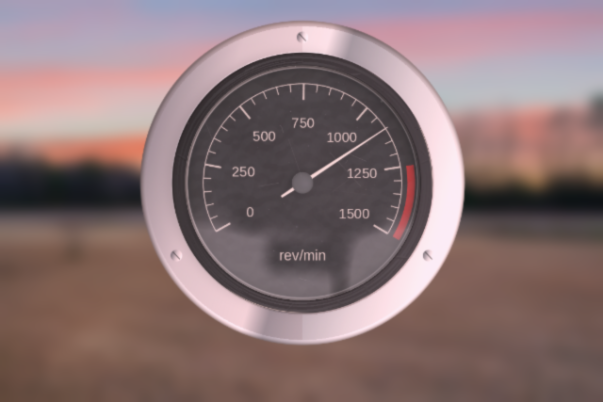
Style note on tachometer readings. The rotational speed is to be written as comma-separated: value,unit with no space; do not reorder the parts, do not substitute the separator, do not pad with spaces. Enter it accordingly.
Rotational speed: 1100,rpm
